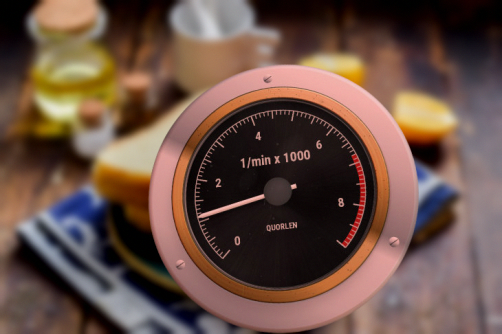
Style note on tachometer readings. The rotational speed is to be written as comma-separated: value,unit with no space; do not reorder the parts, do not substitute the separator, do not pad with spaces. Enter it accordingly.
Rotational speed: 1100,rpm
